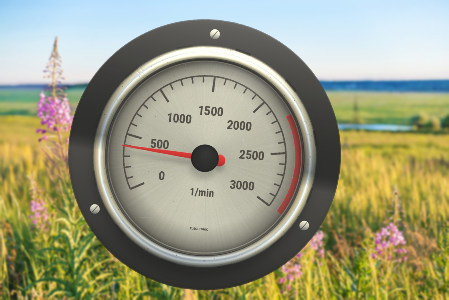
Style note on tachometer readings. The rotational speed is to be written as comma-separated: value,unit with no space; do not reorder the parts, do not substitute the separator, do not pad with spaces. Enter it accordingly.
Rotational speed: 400,rpm
